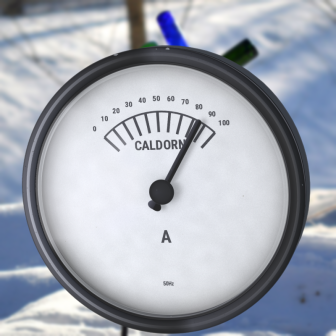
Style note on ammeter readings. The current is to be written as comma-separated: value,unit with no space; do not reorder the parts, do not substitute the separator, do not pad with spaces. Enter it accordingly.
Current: 85,A
